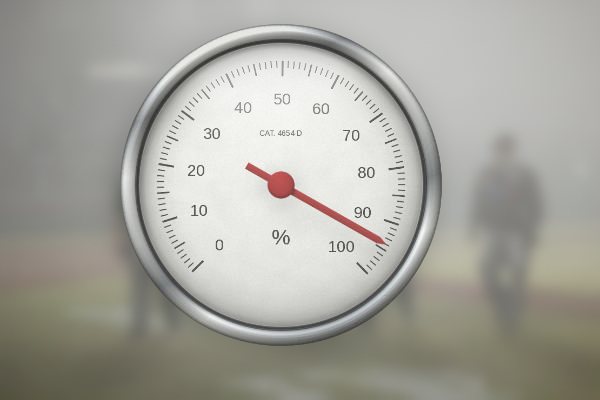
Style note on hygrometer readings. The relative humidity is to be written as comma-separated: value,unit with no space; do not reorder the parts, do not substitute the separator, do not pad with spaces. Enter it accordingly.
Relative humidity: 94,%
